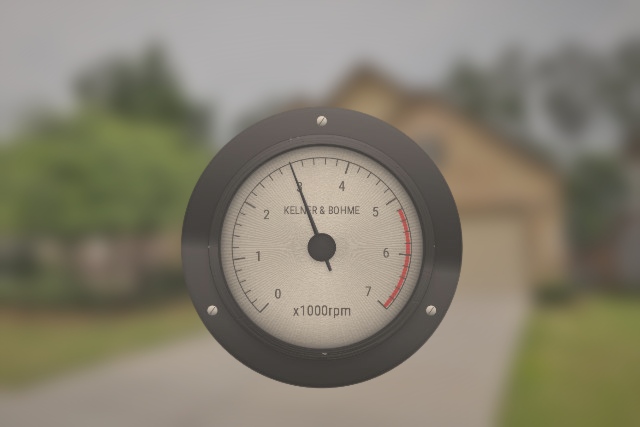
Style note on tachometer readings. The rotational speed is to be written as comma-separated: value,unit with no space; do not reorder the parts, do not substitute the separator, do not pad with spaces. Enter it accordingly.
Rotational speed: 3000,rpm
